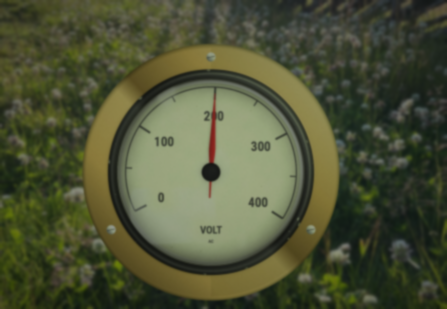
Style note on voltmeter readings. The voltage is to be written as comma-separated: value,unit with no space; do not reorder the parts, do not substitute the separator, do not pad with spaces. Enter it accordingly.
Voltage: 200,V
